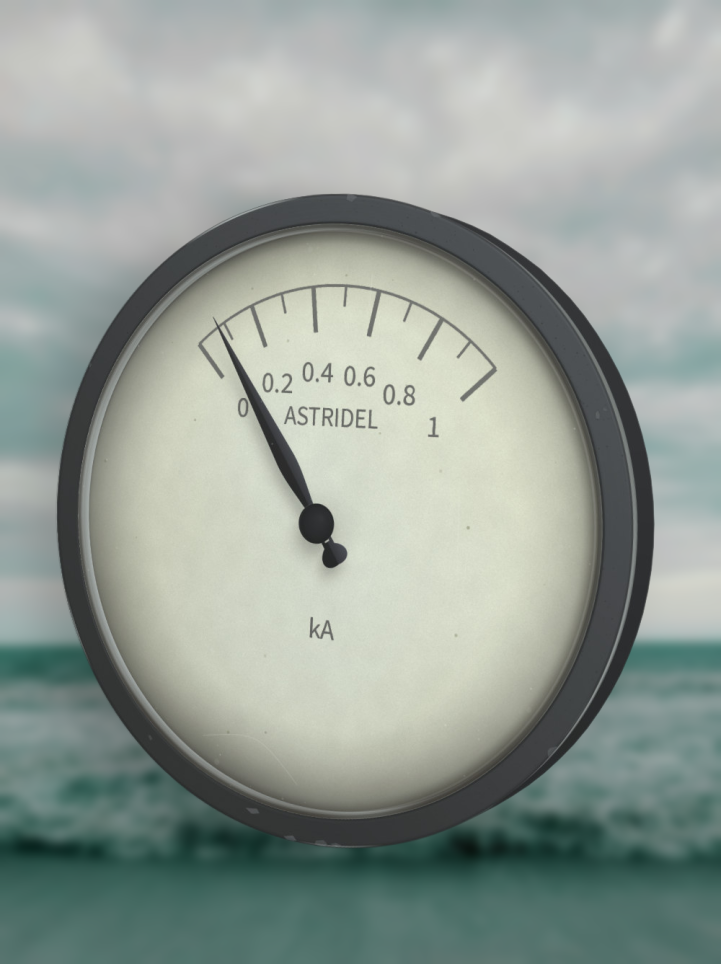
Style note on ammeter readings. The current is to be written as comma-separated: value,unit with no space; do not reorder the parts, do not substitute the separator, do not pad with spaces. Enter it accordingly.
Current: 0.1,kA
